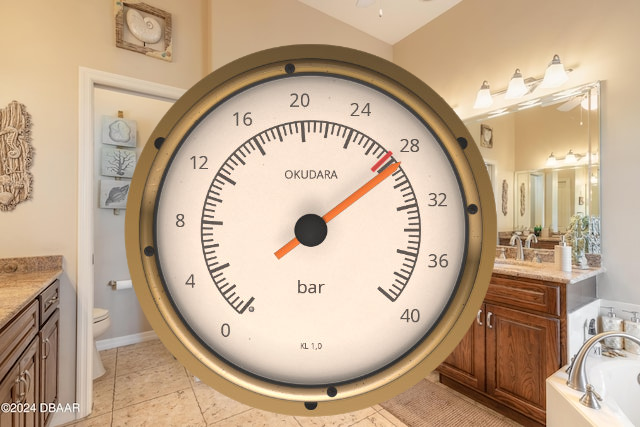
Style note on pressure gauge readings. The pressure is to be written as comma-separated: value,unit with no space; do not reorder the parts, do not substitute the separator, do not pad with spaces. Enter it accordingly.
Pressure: 28.5,bar
